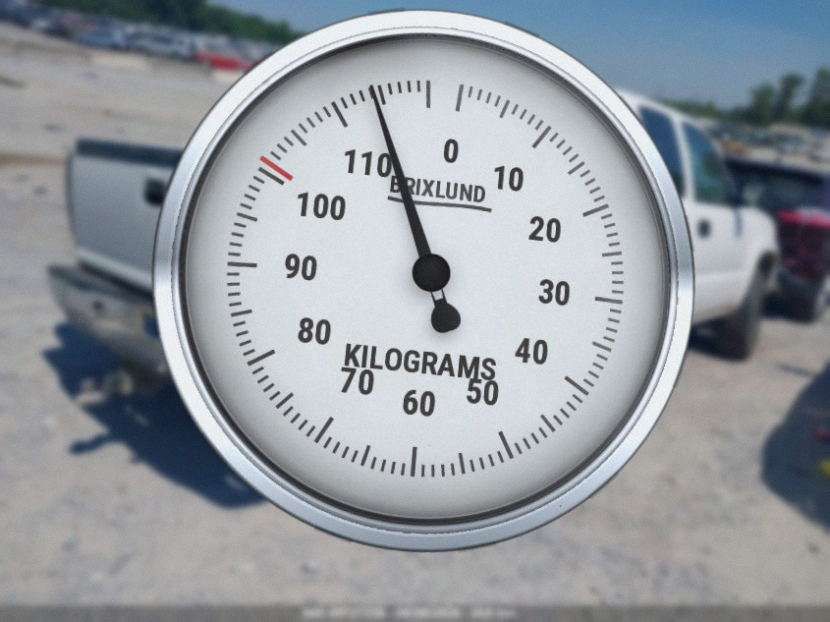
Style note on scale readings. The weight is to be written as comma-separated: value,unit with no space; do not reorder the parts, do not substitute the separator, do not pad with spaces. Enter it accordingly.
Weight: 114,kg
